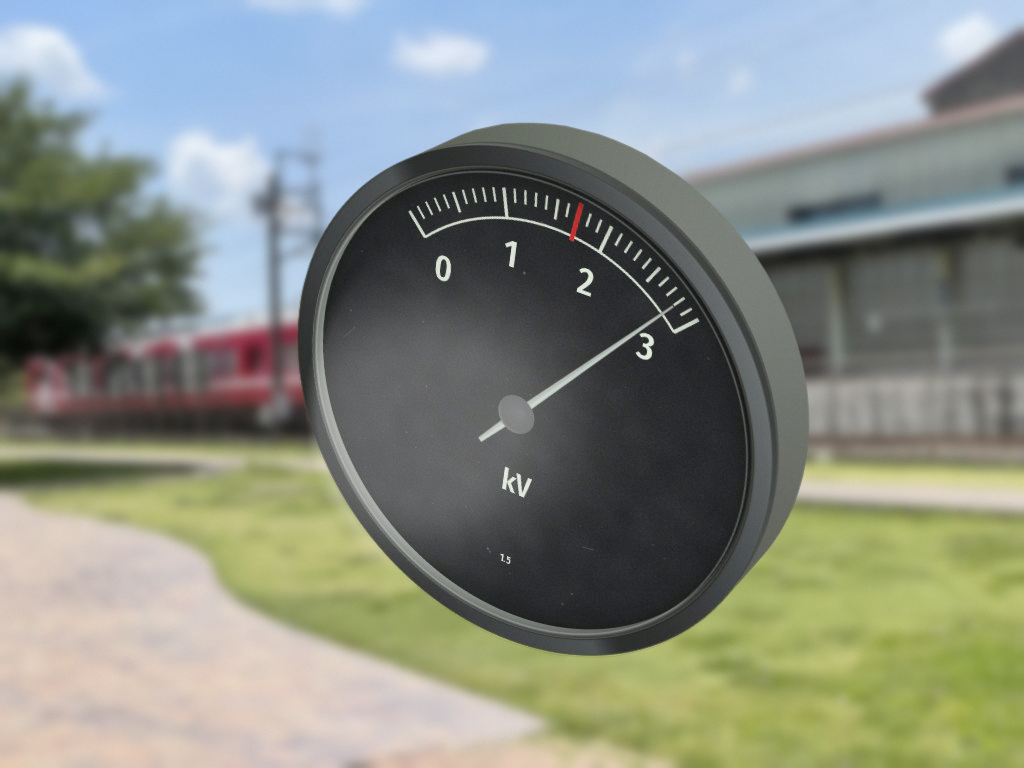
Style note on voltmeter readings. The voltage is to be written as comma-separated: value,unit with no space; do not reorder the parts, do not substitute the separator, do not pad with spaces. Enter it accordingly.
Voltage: 2.8,kV
